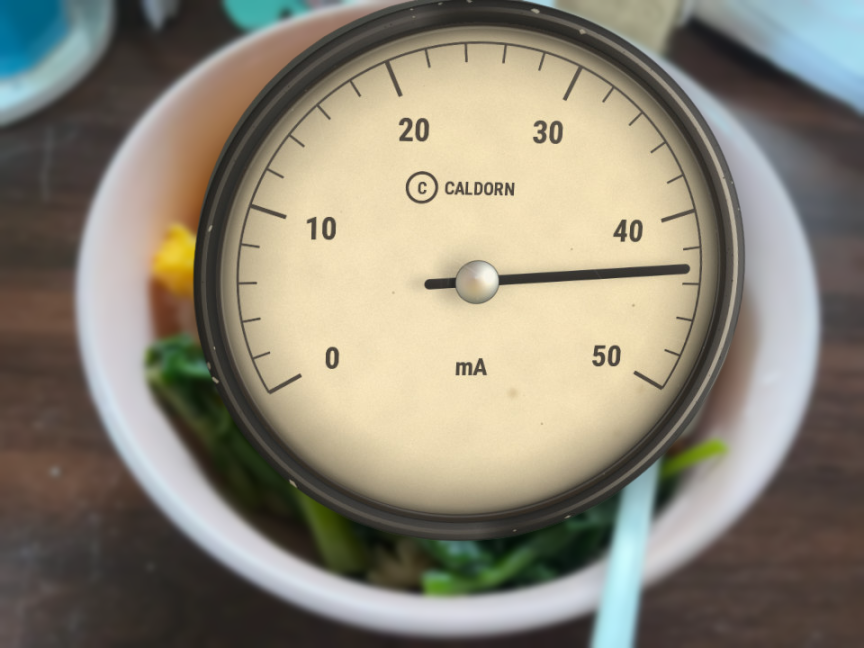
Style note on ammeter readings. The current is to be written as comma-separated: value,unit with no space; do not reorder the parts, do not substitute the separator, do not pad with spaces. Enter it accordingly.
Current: 43,mA
